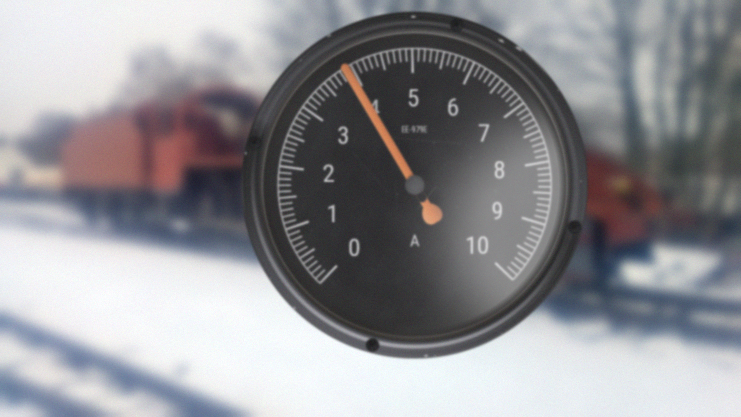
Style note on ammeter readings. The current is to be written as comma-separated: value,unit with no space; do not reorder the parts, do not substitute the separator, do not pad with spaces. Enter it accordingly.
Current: 3.9,A
